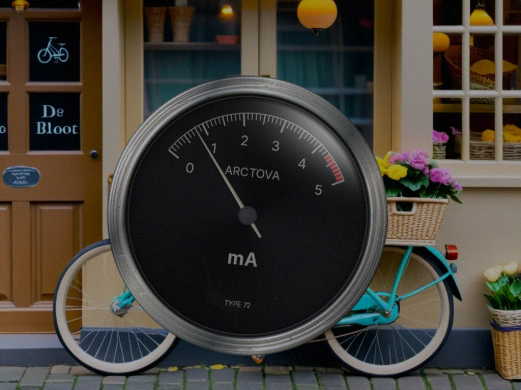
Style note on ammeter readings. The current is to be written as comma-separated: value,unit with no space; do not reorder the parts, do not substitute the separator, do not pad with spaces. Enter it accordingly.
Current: 0.8,mA
